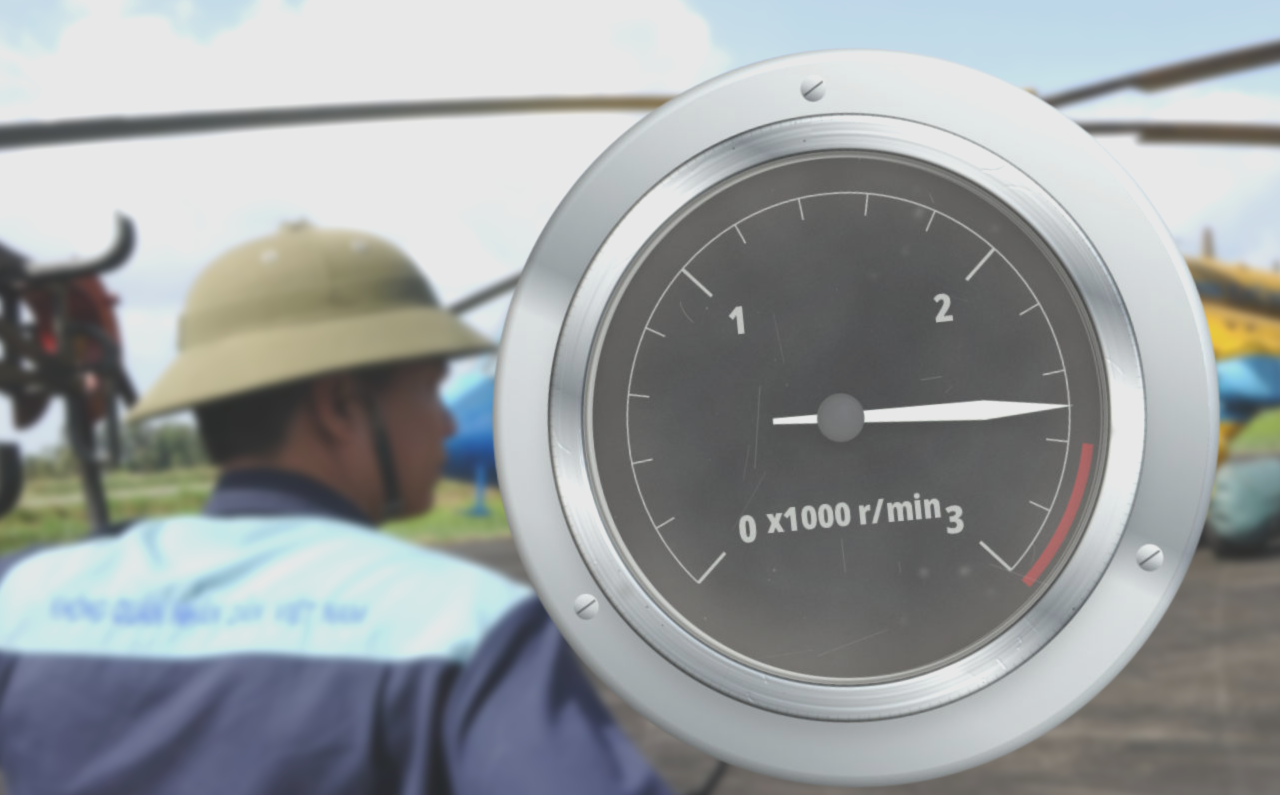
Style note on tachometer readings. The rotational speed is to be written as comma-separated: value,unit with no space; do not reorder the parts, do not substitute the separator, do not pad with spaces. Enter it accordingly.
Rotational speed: 2500,rpm
